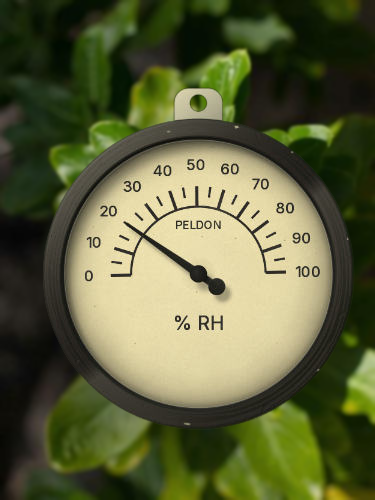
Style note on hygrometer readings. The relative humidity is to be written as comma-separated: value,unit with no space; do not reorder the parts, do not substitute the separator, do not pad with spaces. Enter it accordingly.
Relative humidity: 20,%
